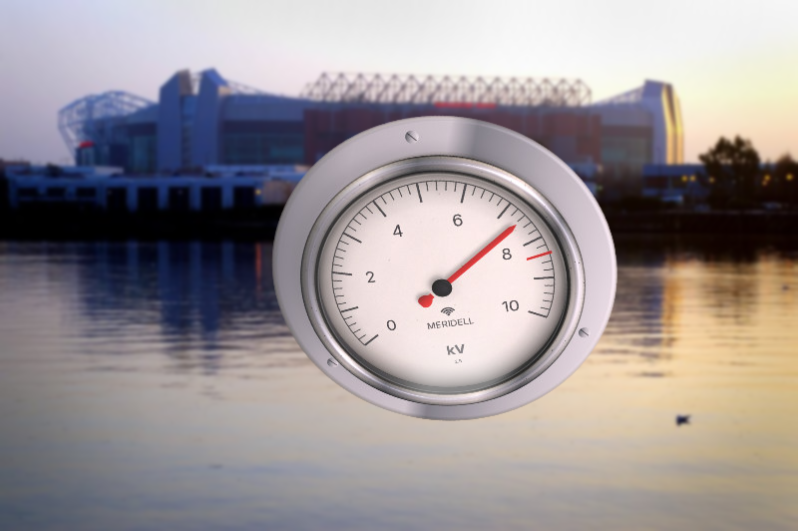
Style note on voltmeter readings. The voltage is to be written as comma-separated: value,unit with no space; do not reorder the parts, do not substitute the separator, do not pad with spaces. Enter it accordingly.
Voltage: 7.4,kV
